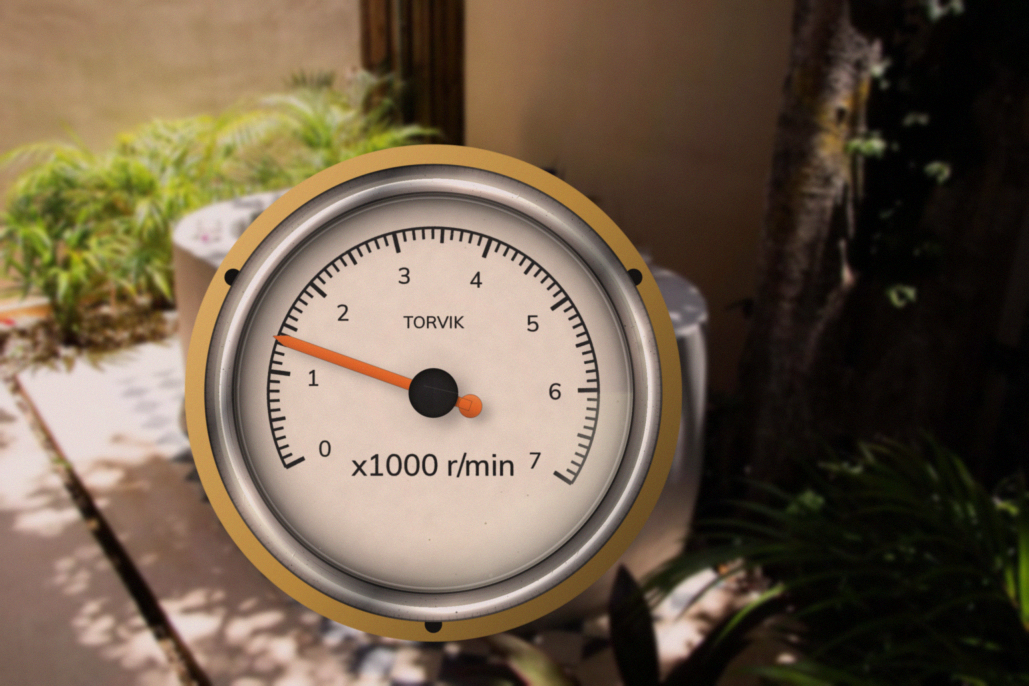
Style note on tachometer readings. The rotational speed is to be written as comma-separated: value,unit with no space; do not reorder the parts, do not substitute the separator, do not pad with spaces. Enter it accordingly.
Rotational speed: 1350,rpm
